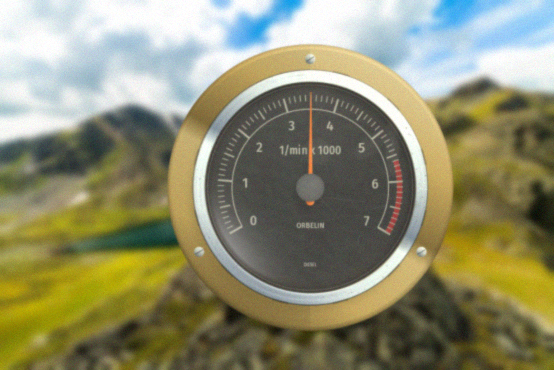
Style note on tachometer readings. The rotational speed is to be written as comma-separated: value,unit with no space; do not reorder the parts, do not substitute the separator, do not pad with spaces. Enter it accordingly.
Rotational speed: 3500,rpm
